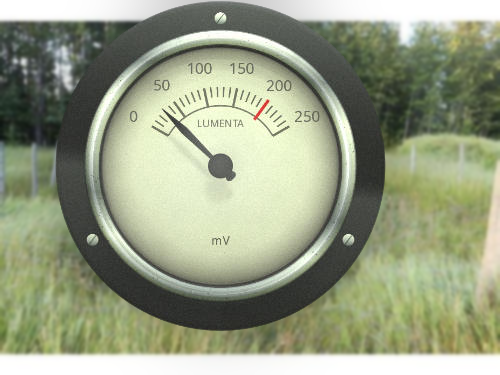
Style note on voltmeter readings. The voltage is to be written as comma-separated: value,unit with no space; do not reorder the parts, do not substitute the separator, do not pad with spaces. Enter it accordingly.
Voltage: 30,mV
